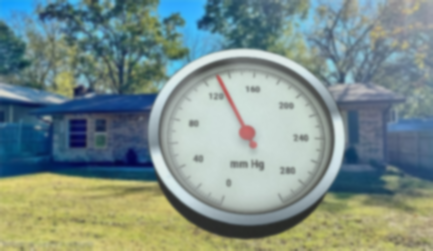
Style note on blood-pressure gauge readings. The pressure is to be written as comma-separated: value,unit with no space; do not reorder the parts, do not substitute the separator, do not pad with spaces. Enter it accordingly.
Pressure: 130,mmHg
